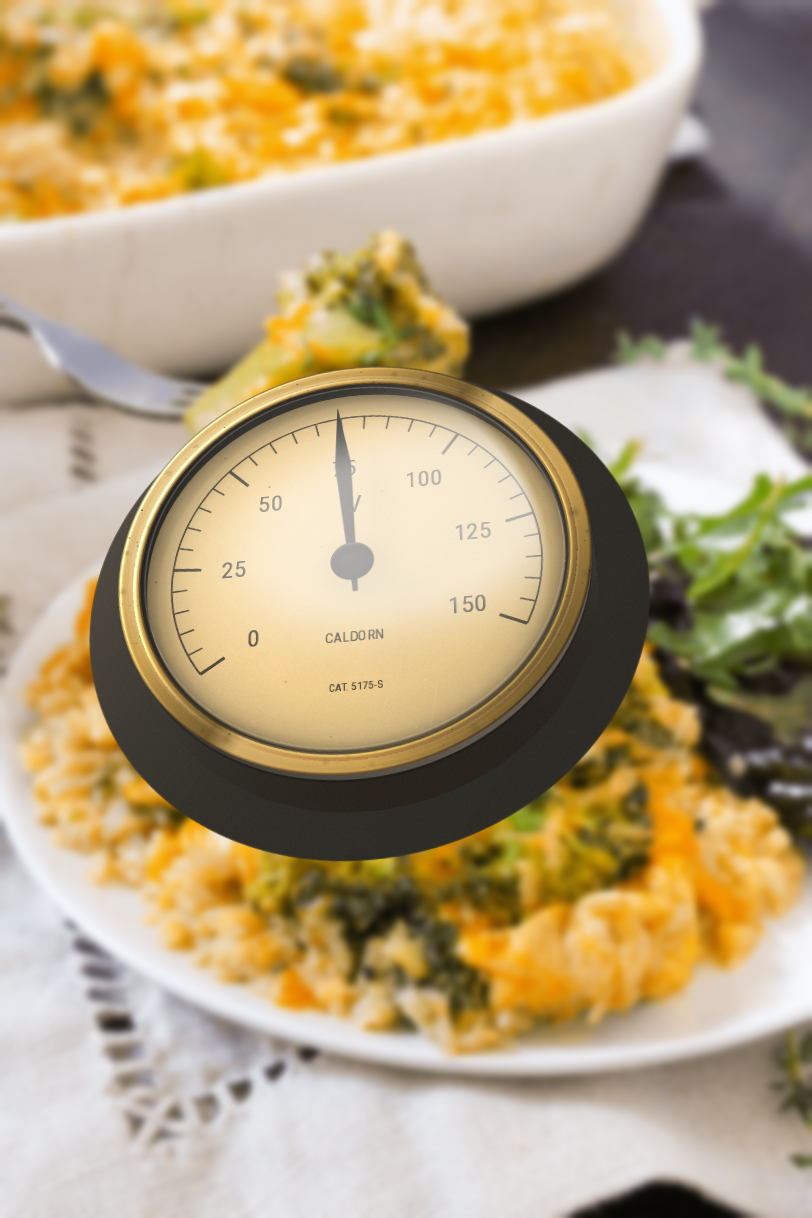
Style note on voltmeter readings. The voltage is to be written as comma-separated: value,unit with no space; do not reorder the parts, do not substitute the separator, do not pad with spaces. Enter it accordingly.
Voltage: 75,V
